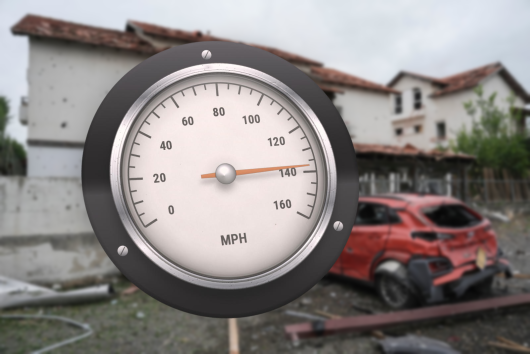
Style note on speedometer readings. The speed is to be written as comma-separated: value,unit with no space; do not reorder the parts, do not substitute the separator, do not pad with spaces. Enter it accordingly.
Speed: 137.5,mph
